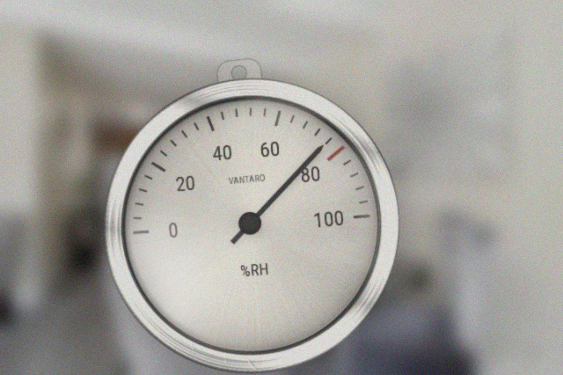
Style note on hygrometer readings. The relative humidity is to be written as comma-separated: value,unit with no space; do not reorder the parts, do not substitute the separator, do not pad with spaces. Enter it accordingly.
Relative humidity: 76,%
